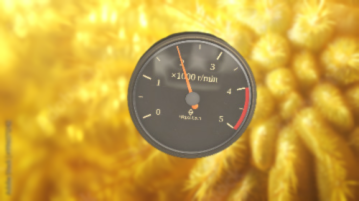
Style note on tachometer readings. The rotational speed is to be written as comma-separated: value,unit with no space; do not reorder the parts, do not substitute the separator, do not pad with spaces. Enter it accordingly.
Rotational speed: 2000,rpm
